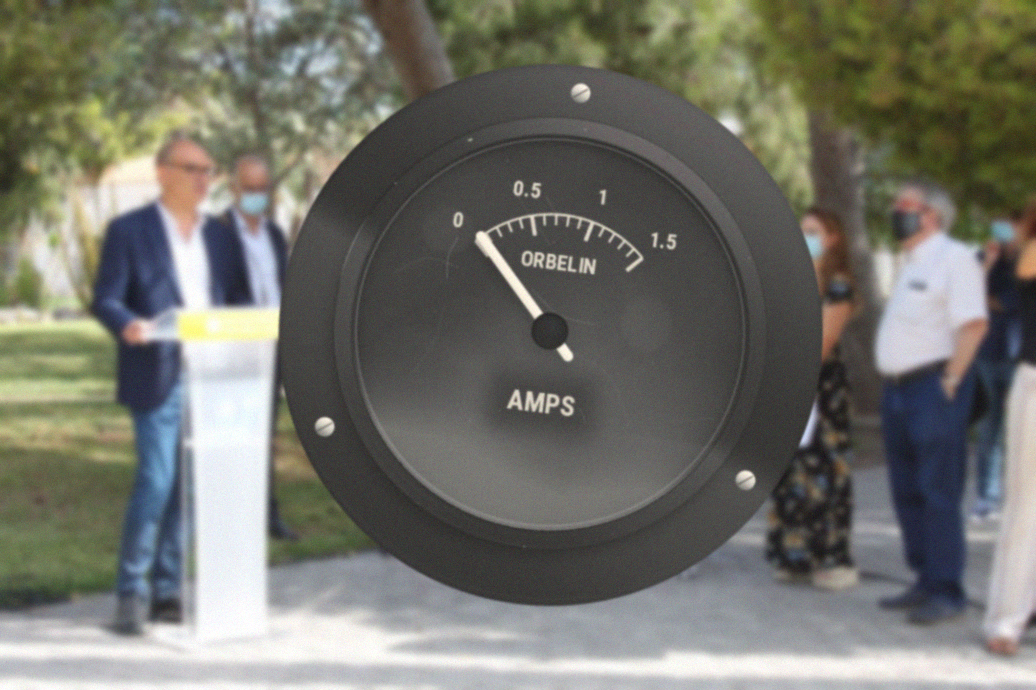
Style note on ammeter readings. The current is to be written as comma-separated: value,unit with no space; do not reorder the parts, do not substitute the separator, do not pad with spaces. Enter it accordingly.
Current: 0.05,A
